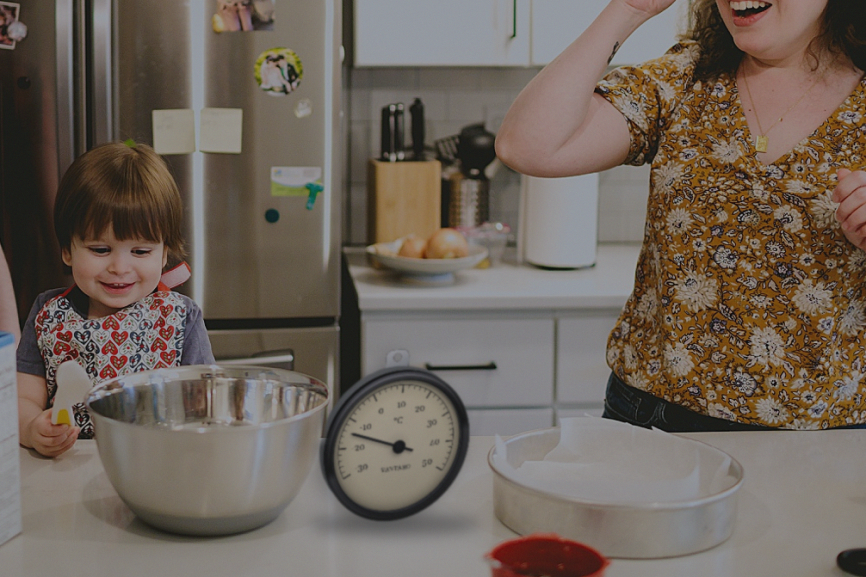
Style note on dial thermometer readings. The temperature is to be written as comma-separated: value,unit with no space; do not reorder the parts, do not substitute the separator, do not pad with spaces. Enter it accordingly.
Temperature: -14,°C
